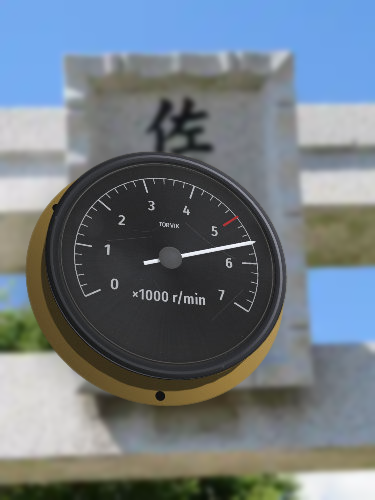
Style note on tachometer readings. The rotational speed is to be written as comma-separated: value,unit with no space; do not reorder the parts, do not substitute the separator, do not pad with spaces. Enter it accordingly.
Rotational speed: 5600,rpm
